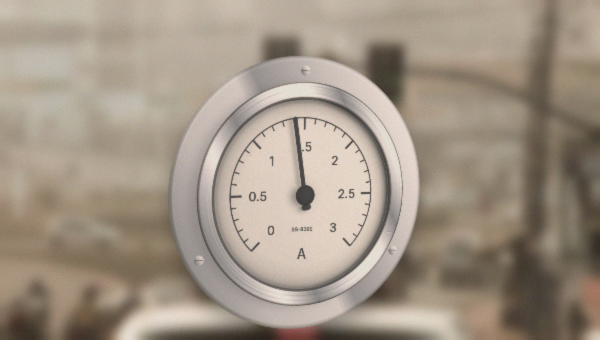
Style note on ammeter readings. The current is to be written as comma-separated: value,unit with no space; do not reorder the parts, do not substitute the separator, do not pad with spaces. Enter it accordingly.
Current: 1.4,A
